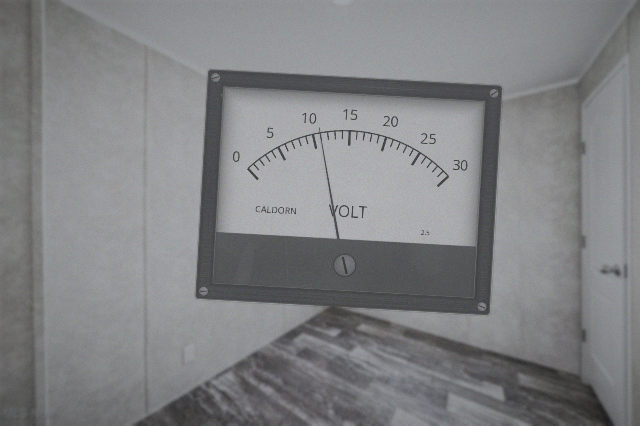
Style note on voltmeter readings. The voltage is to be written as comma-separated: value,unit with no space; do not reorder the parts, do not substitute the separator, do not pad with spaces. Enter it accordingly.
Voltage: 11,V
